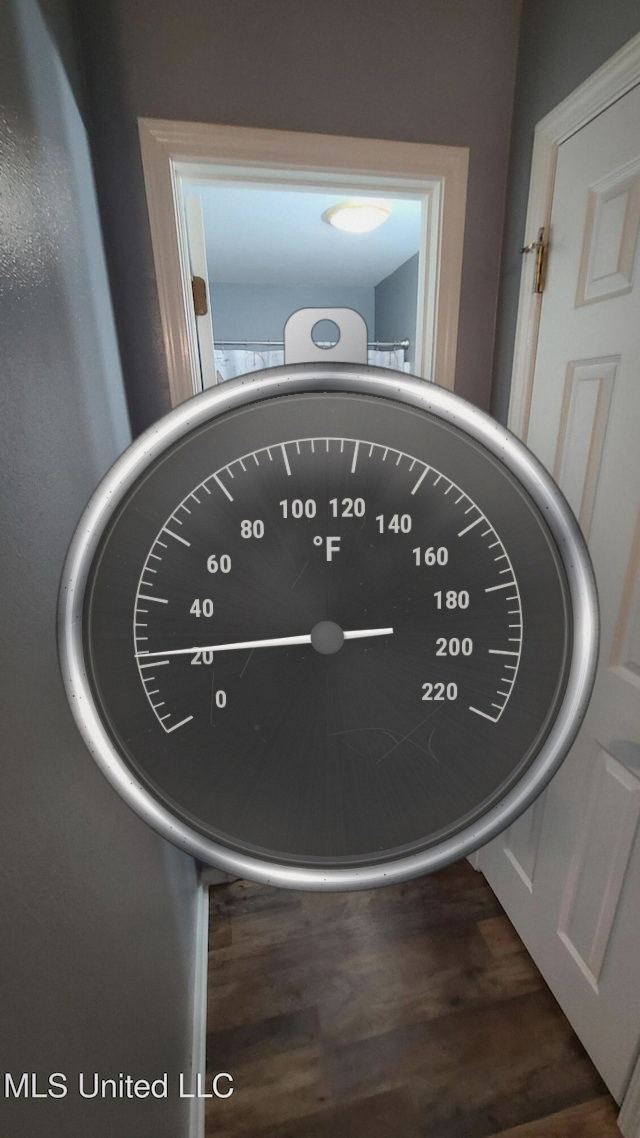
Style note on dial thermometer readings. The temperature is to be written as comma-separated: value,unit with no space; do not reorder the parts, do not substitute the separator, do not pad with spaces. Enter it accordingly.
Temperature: 24,°F
